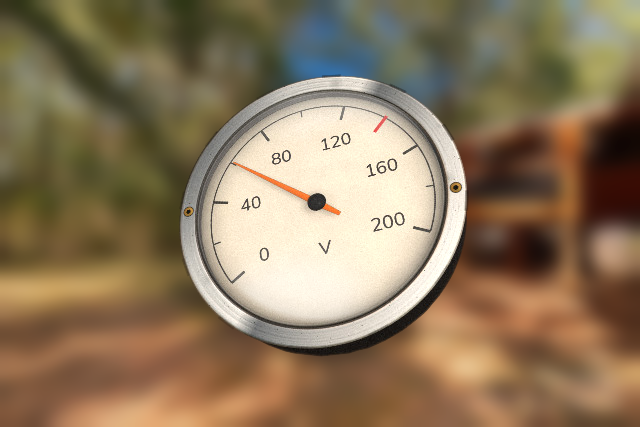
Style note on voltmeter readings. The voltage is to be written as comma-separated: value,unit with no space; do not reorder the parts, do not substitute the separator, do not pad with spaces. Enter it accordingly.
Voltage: 60,V
